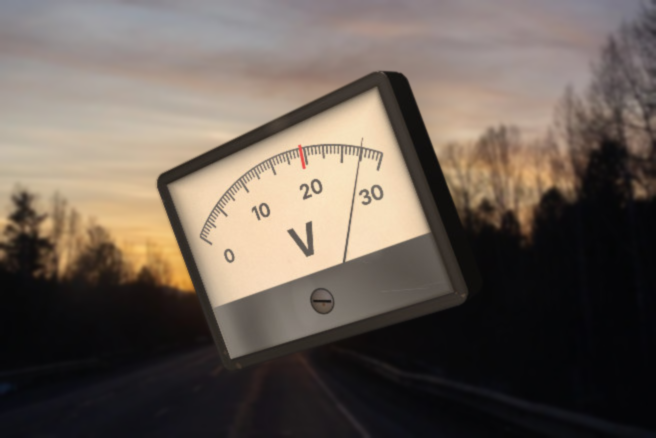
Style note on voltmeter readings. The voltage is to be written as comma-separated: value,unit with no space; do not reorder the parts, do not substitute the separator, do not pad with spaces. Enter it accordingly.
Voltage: 27.5,V
